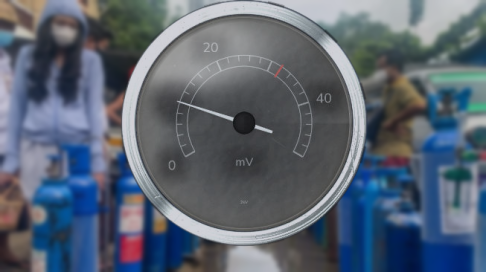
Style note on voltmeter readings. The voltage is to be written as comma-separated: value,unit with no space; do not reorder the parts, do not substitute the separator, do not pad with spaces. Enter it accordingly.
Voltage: 10,mV
